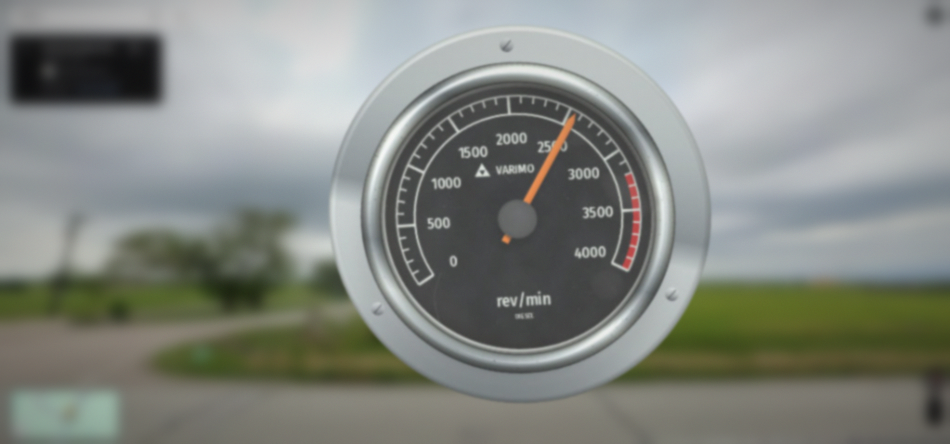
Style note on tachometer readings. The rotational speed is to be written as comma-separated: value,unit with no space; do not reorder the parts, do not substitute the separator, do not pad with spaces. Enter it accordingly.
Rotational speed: 2550,rpm
